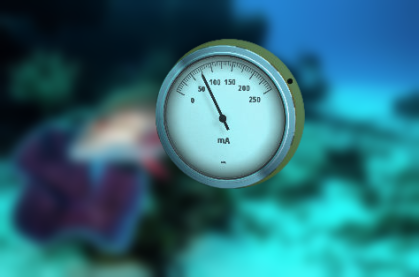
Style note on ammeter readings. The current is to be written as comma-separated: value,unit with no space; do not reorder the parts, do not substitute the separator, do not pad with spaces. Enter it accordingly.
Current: 75,mA
